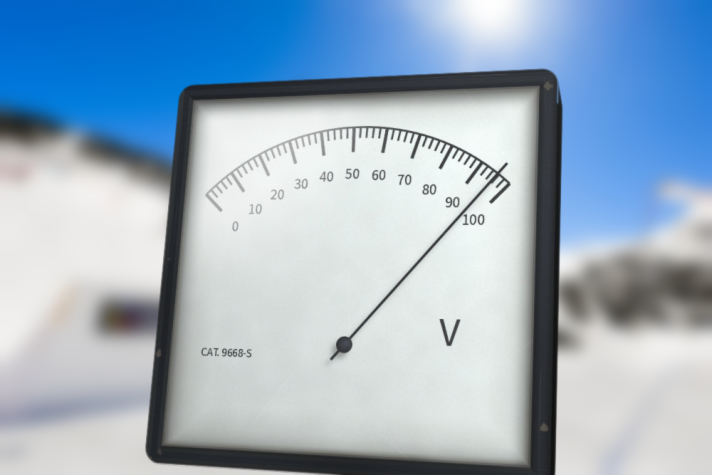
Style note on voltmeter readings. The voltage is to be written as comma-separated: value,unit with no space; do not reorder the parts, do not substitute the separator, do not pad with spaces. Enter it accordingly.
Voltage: 96,V
